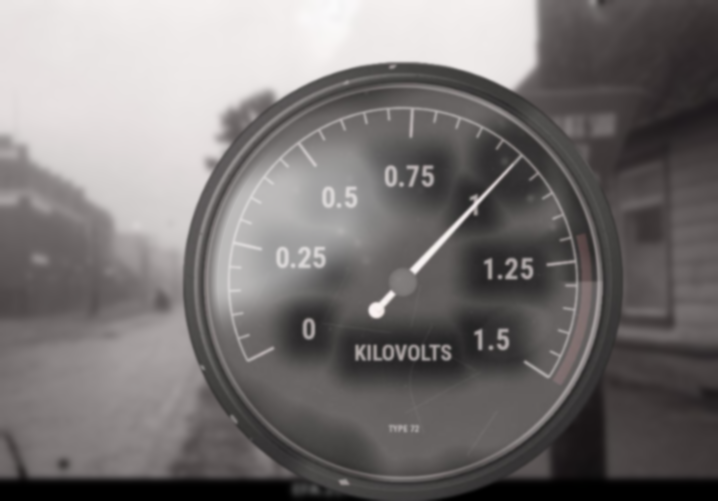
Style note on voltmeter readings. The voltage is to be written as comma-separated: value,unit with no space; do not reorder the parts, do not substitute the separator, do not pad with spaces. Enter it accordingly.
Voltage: 1,kV
